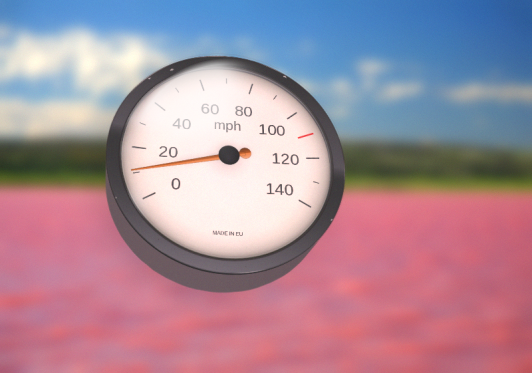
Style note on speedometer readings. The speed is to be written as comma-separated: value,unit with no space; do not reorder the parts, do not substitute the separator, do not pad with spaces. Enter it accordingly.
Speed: 10,mph
